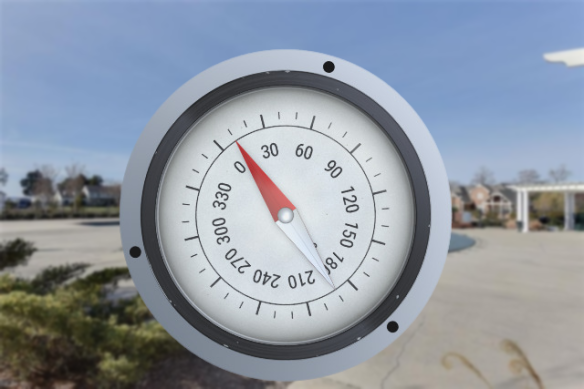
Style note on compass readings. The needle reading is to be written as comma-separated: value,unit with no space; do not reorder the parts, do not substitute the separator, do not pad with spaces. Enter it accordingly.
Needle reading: 10,°
